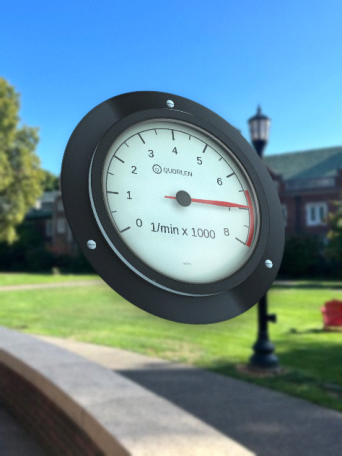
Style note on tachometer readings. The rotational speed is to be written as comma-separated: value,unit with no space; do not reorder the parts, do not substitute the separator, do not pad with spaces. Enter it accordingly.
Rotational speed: 7000,rpm
